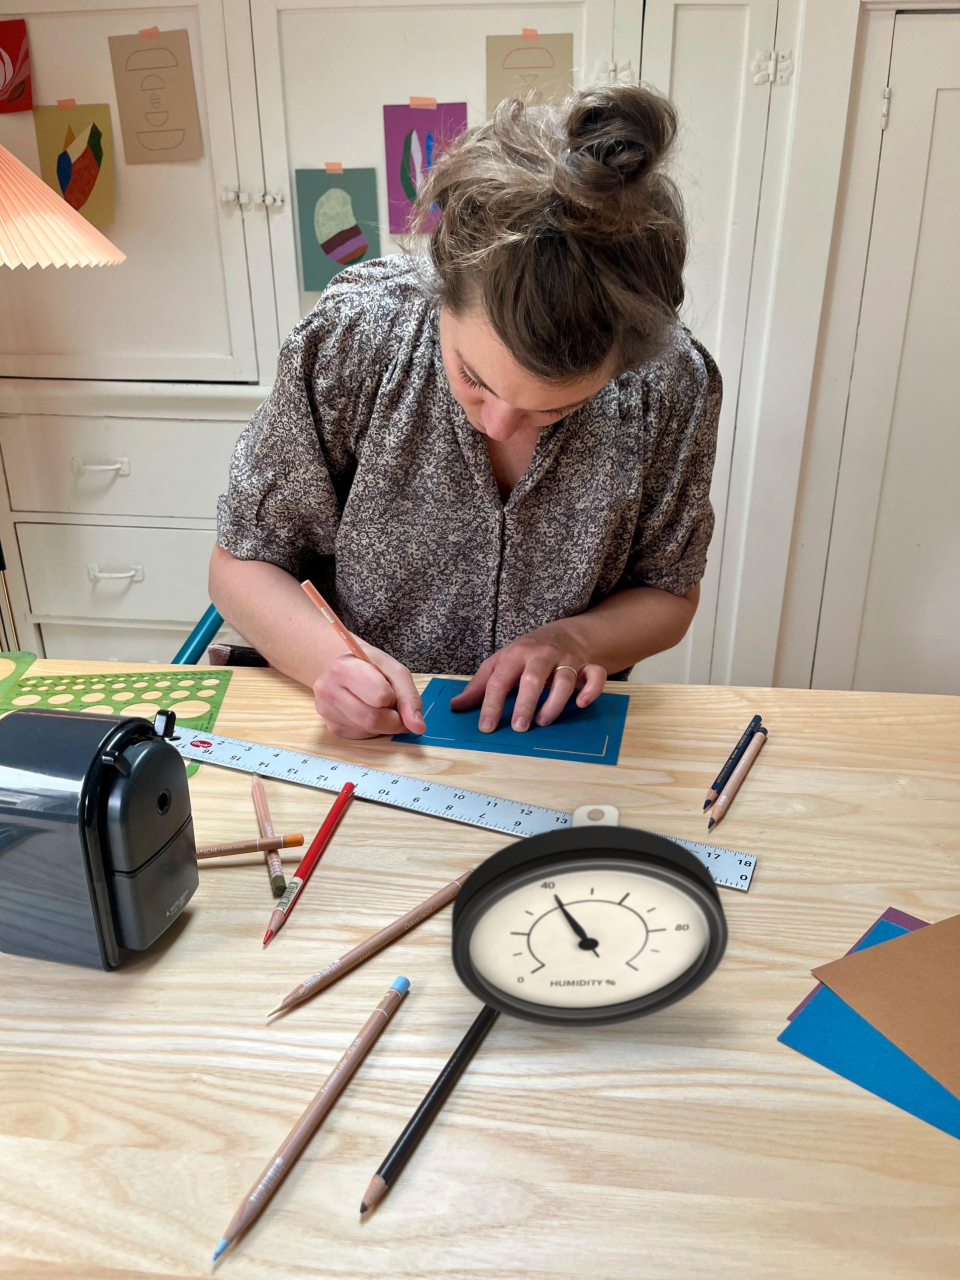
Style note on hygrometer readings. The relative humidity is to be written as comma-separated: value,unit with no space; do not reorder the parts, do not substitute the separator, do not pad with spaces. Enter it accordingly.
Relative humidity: 40,%
